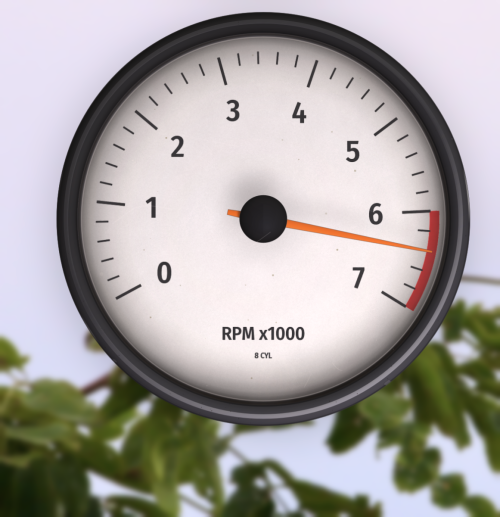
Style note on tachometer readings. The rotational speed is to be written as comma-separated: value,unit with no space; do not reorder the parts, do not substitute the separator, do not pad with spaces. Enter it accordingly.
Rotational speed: 6400,rpm
